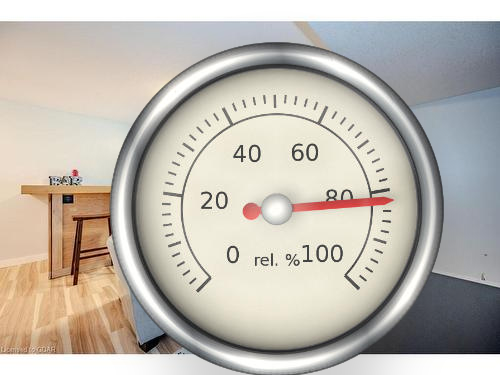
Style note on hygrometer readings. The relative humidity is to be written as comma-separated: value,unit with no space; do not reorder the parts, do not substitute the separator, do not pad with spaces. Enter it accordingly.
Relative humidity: 82,%
